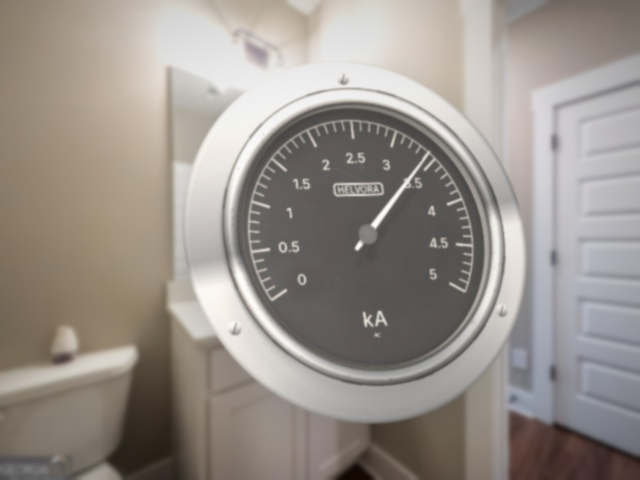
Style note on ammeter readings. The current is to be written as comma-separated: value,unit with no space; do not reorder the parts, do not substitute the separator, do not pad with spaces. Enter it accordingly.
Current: 3.4,kA
